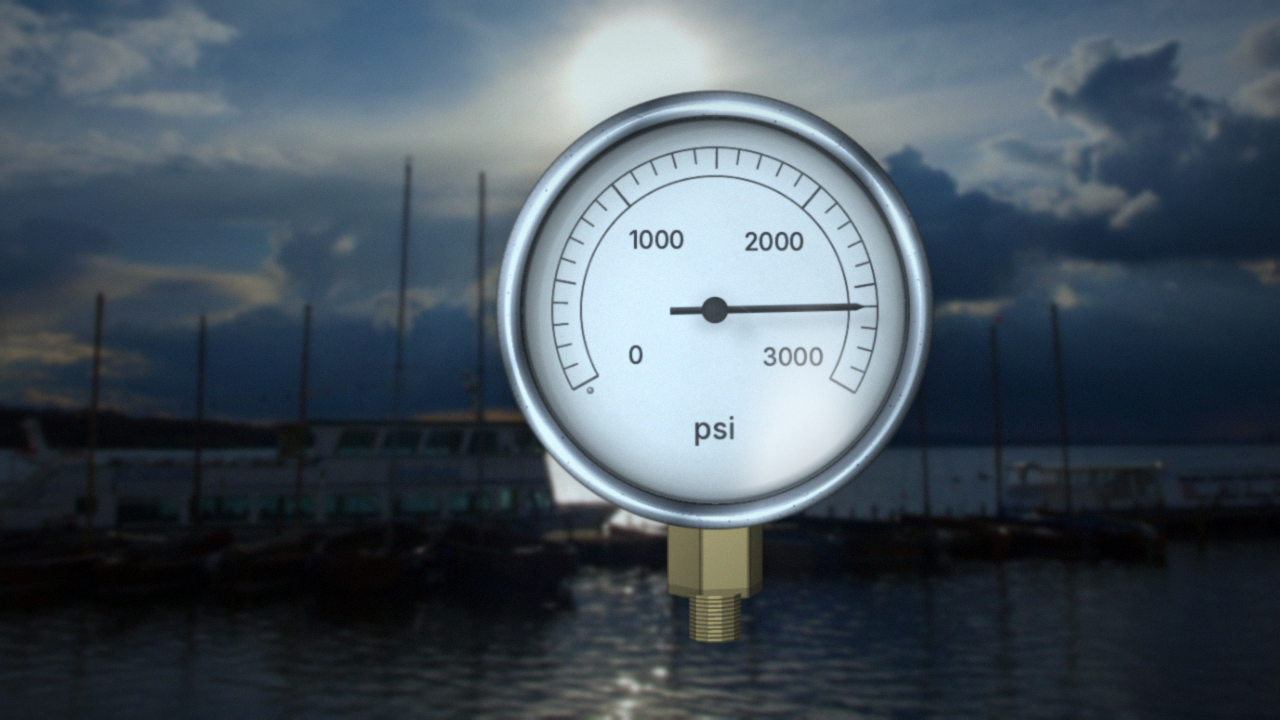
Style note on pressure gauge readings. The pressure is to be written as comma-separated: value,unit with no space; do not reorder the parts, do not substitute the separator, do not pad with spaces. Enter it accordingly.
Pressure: 2600,psi
